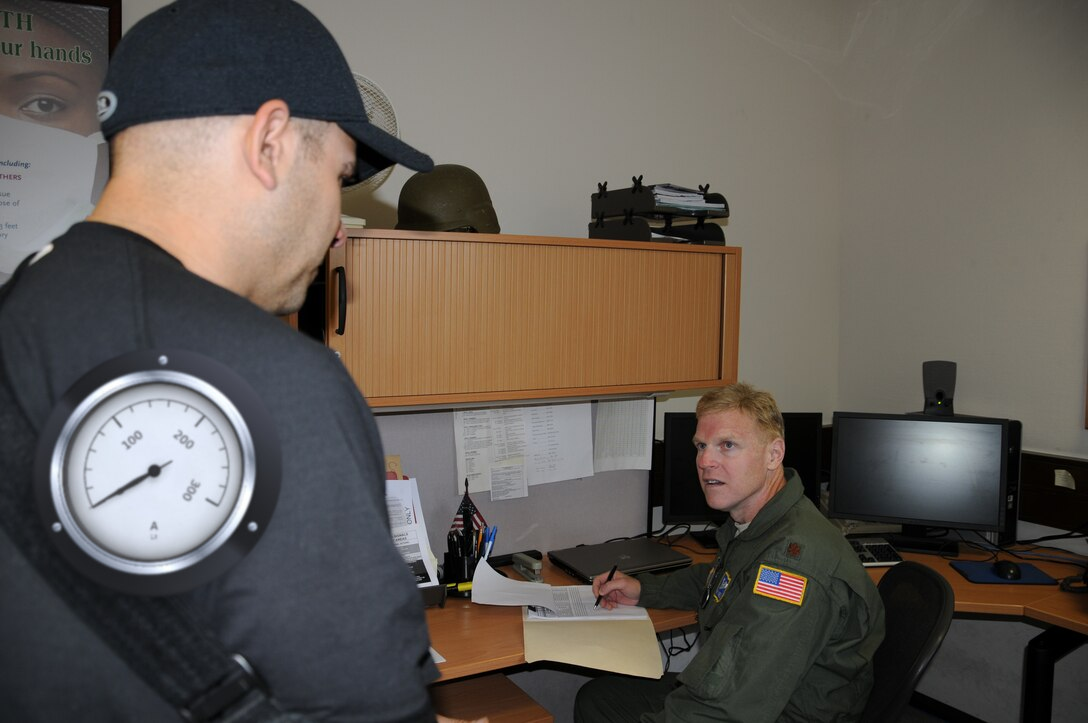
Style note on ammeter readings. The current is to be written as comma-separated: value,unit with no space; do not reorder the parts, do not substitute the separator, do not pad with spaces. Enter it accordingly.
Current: 0,A
